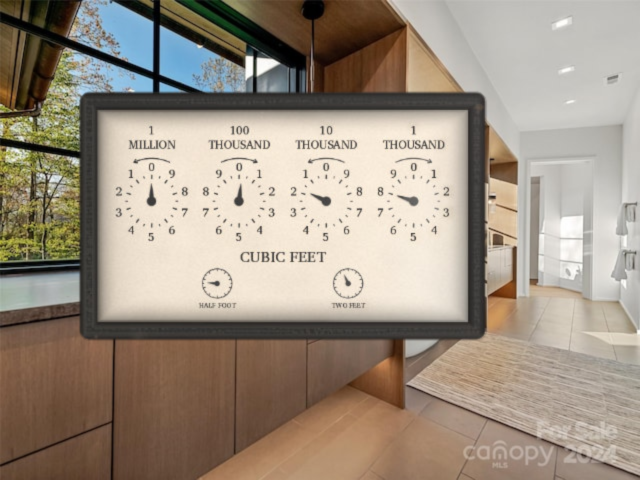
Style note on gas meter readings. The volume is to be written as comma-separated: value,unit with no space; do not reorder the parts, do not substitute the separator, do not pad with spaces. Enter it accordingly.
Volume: 1800,ft³
